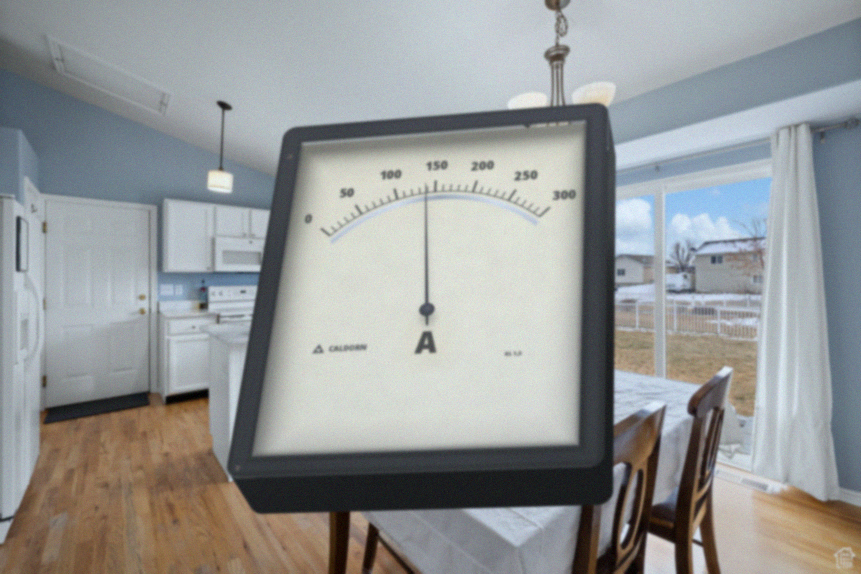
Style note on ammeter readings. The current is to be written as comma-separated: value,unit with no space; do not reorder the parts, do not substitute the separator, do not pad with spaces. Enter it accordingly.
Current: 140,A
